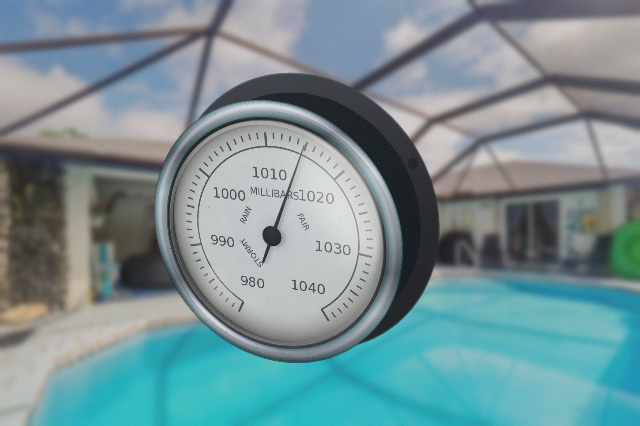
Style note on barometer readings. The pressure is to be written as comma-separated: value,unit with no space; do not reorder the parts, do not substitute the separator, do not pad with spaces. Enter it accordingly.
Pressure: 1015,mbar
